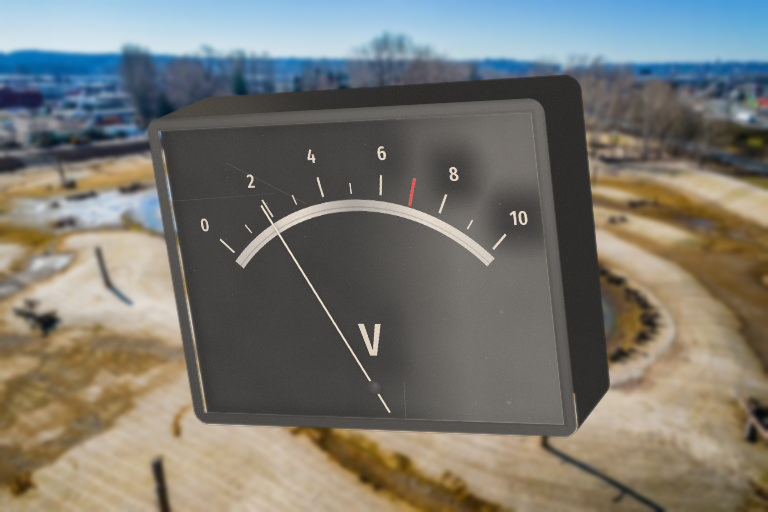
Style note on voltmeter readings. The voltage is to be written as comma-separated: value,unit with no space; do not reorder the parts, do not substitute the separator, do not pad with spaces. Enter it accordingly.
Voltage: 2,V
